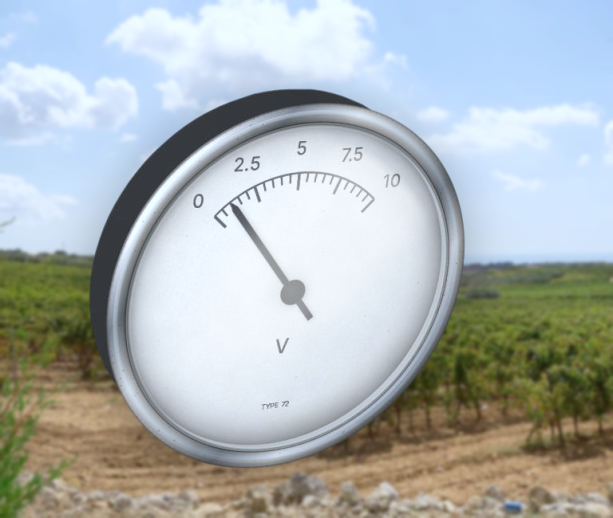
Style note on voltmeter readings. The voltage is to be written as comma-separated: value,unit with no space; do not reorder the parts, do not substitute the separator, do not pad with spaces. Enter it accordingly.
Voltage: 1,V
